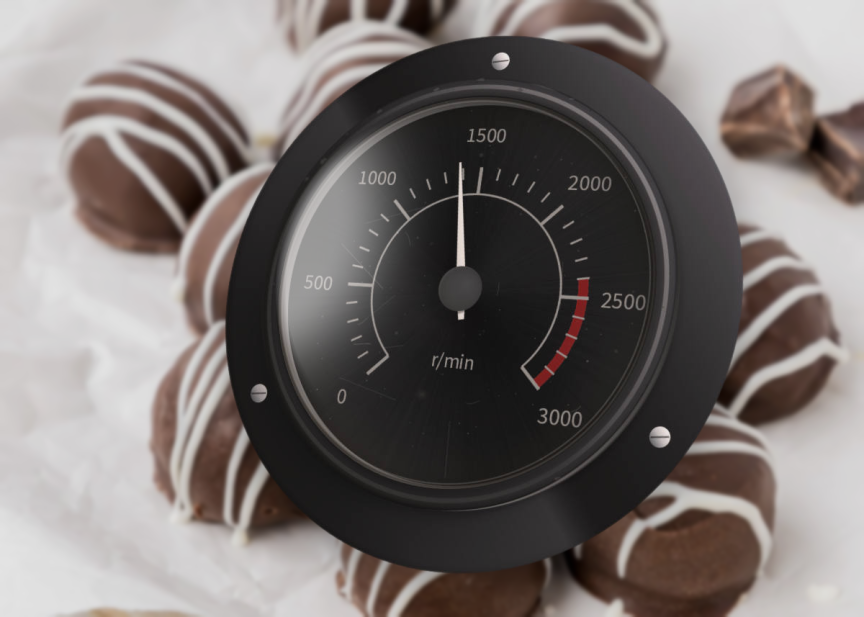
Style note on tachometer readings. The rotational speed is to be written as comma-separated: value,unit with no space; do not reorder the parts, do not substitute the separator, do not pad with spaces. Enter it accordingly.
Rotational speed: 1400,rpm
